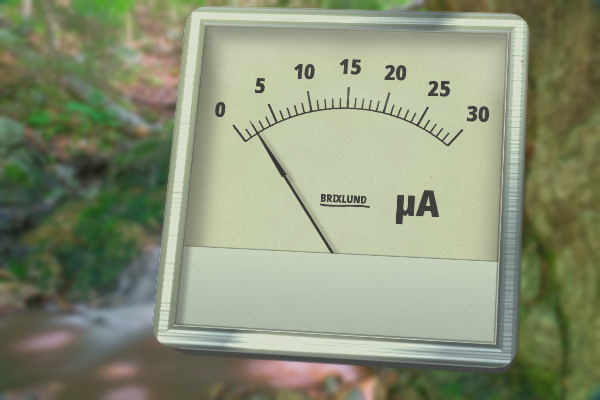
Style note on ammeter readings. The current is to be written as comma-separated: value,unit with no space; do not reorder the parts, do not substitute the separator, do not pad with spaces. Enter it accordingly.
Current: 2,µA
